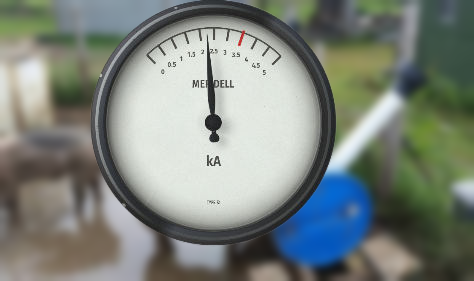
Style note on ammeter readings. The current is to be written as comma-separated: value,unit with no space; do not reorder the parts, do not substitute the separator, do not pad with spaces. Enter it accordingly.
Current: 2.25,kA
